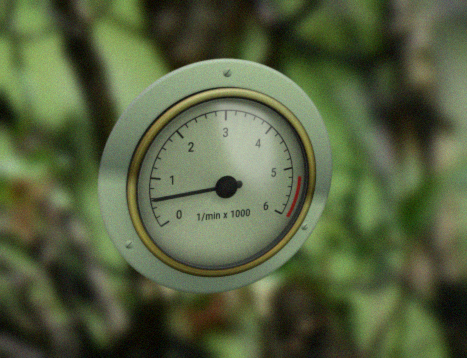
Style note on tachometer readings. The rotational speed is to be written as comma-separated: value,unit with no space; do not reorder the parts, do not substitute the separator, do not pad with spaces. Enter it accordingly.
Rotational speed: 600,rpm
